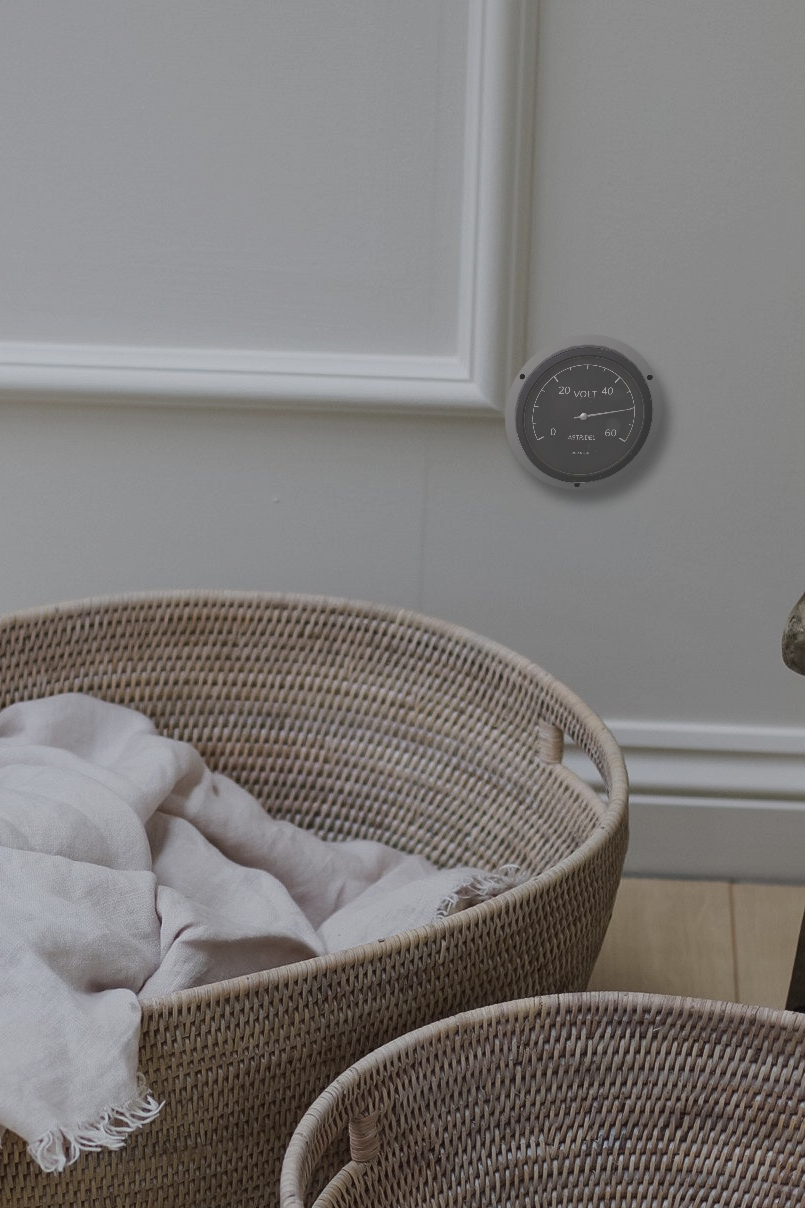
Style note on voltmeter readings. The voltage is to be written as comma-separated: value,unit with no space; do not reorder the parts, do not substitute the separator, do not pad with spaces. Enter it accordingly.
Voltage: 50,V
